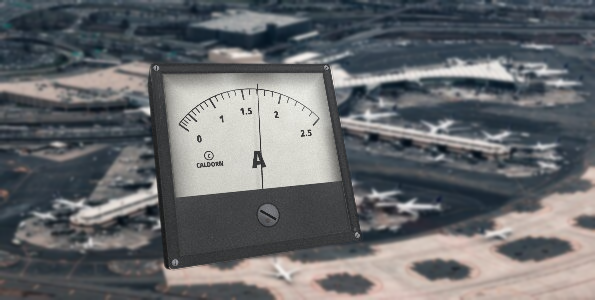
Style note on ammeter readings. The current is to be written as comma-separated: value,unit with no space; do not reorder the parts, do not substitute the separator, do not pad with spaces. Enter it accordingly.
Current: 1.7,A
